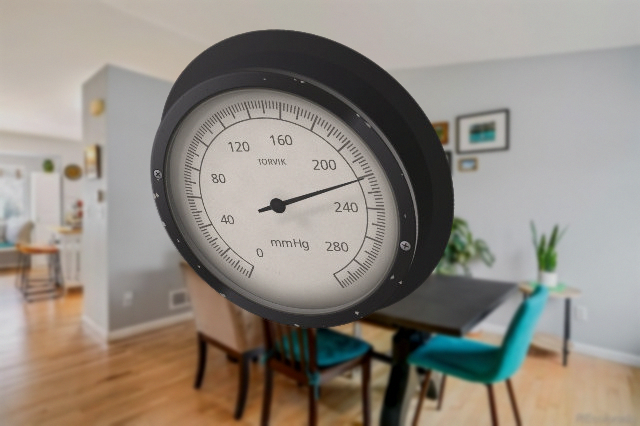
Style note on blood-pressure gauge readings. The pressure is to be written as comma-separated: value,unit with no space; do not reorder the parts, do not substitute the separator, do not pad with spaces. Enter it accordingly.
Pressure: 220,mmHg
